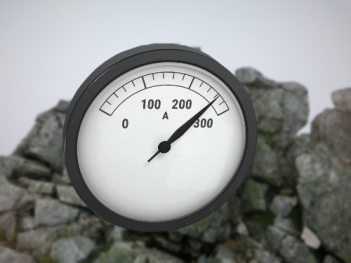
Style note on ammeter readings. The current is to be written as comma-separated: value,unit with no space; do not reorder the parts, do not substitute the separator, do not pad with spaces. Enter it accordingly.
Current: 260,A
